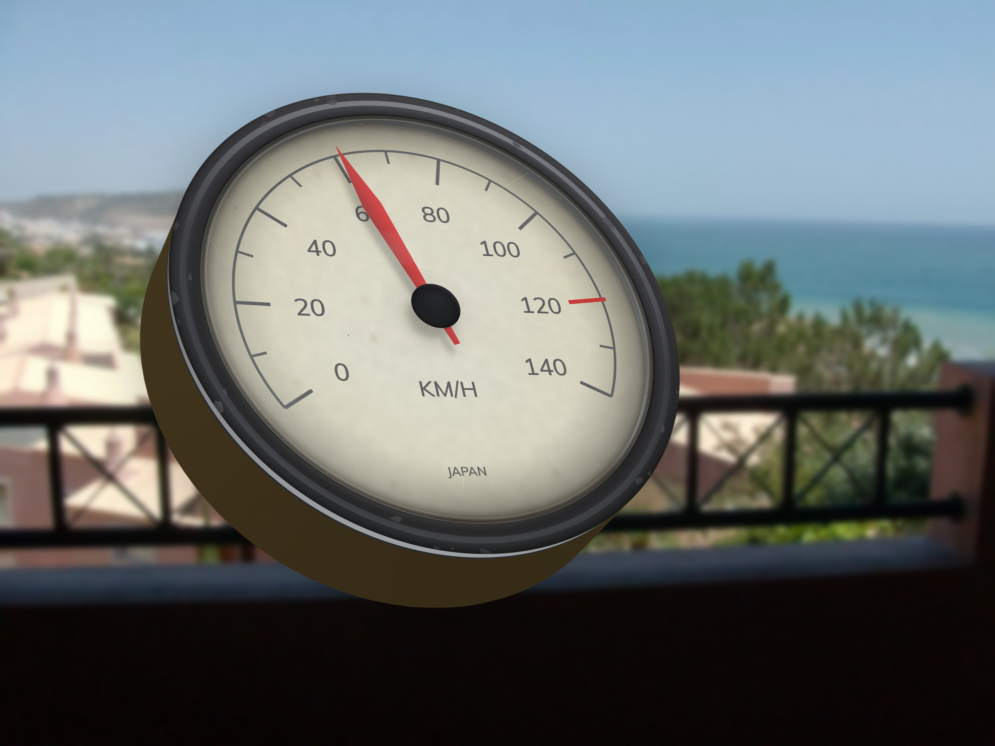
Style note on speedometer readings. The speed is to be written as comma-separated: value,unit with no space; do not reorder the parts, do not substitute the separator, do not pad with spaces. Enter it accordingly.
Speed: 60,km/h
